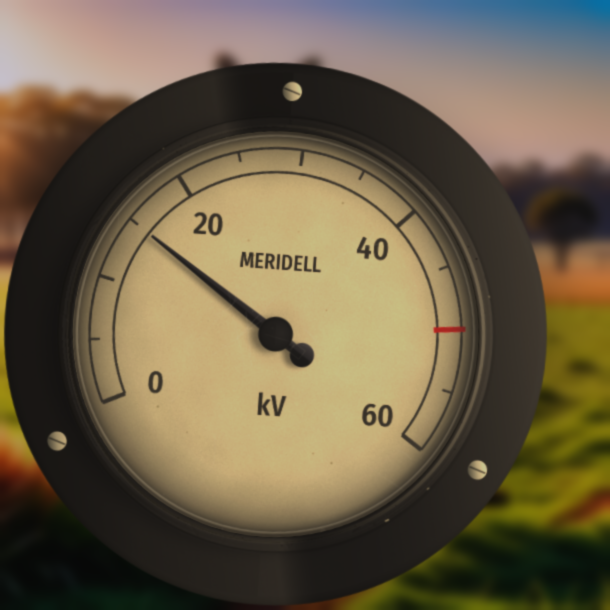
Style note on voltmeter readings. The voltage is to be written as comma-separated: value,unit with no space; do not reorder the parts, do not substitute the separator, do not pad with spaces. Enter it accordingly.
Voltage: 15,kV
